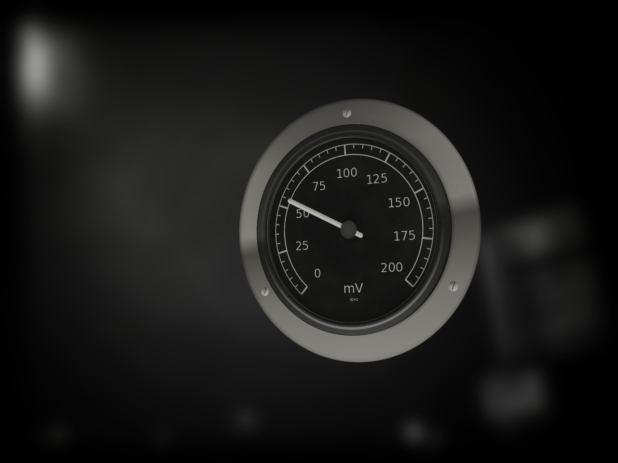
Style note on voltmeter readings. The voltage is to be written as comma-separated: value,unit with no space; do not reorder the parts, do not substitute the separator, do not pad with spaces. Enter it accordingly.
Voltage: 55,mV
